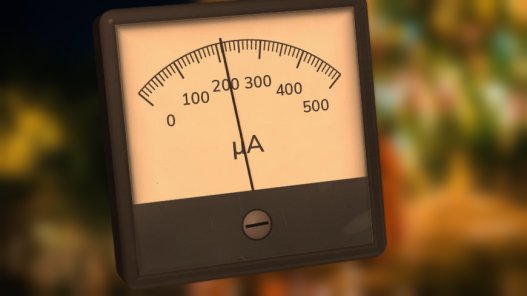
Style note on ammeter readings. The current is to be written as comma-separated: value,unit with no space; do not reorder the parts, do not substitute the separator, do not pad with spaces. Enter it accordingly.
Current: 210,µA
